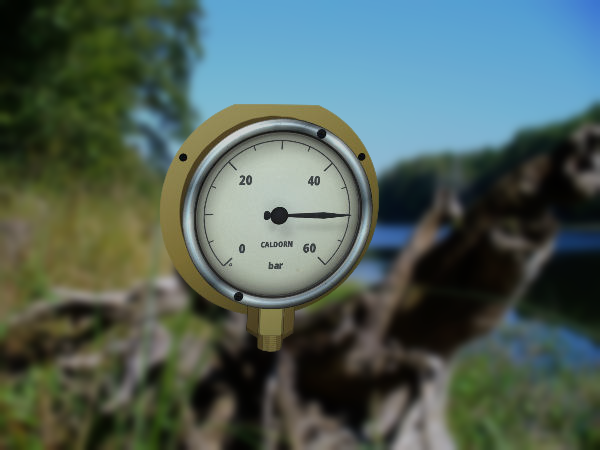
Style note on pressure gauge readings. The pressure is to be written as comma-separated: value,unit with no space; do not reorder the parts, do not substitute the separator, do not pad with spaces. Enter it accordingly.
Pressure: 50,bar
